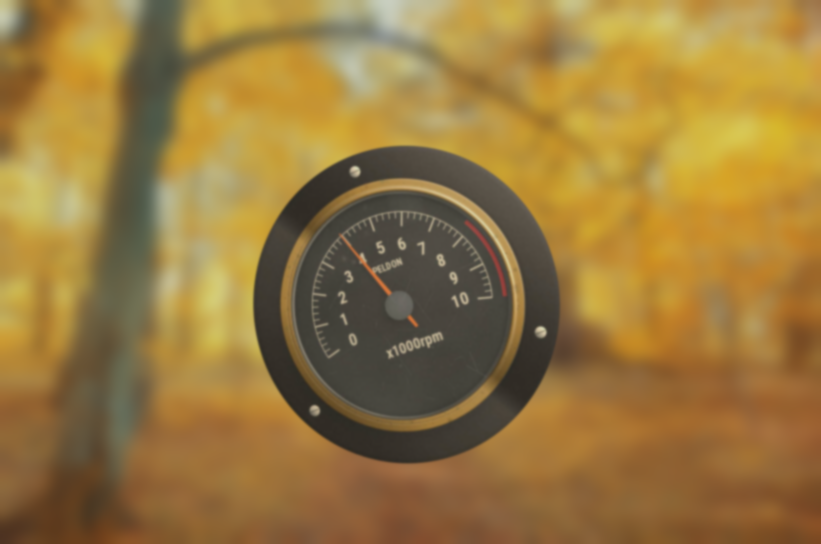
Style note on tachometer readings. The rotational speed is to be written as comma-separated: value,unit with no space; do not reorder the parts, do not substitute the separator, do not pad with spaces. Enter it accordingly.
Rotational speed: 4000,rpm
